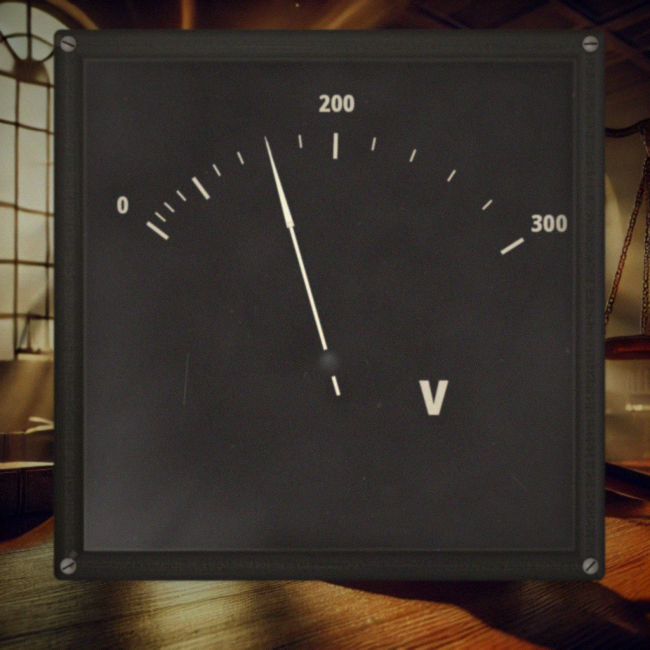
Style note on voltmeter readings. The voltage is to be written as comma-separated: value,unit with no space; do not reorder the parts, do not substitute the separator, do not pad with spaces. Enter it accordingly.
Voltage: 160,V
